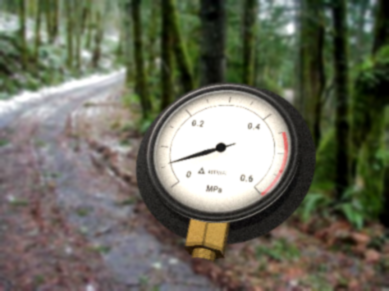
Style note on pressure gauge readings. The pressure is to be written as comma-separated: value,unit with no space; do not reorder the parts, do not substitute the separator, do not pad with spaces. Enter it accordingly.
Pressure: 0.05,MPa
